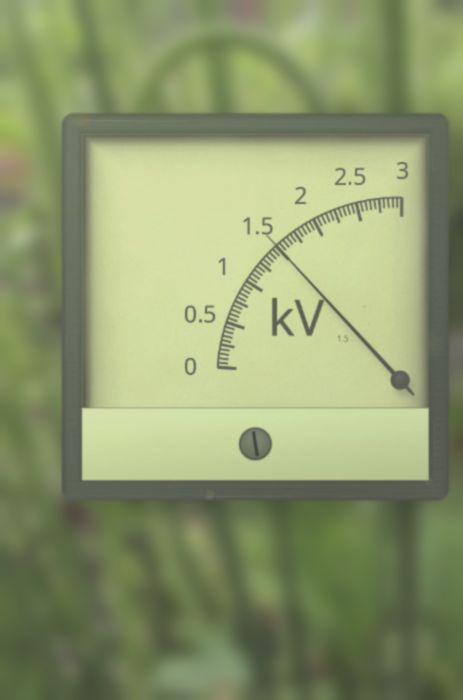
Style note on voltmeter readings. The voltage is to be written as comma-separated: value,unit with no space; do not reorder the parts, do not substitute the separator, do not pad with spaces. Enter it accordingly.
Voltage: 1.5,kV
